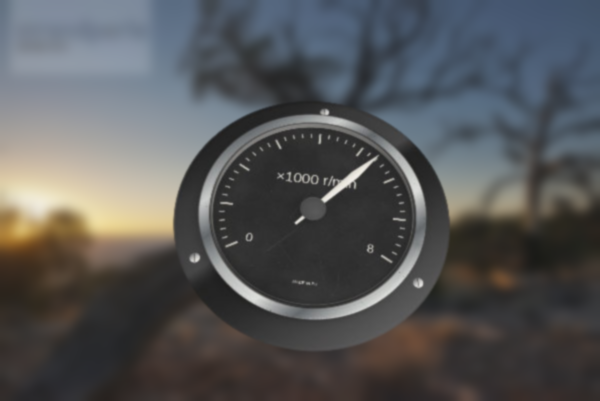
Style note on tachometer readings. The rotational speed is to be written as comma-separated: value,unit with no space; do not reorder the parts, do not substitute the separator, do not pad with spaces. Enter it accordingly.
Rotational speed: 5400,rpm
